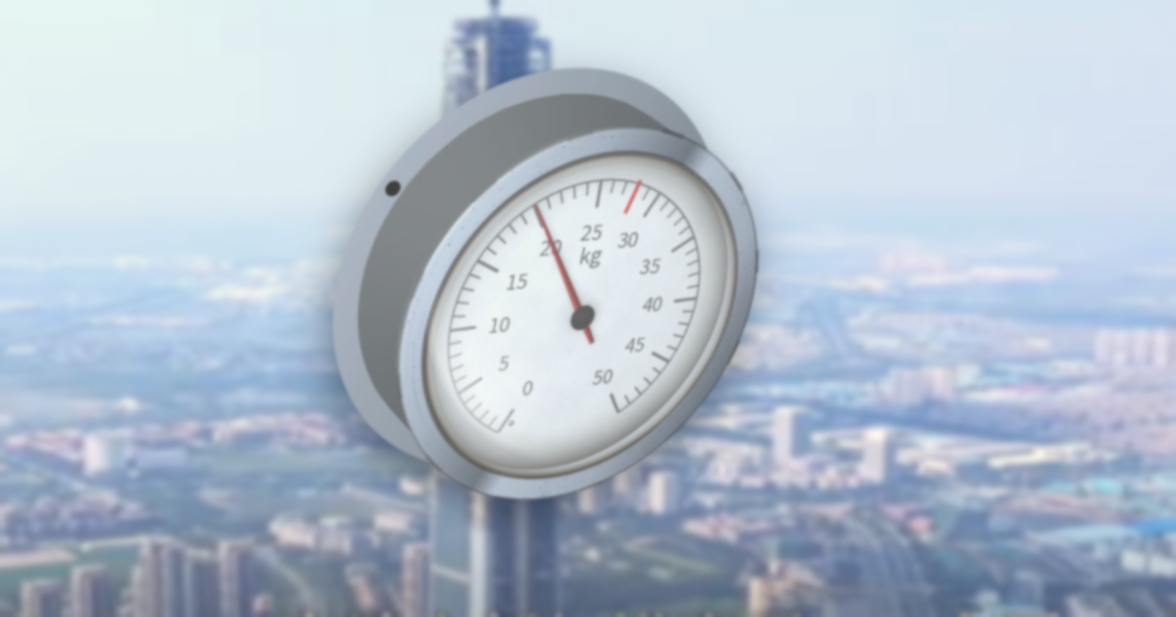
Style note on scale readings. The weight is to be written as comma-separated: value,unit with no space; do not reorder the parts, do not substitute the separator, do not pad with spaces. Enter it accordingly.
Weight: 20,kg
